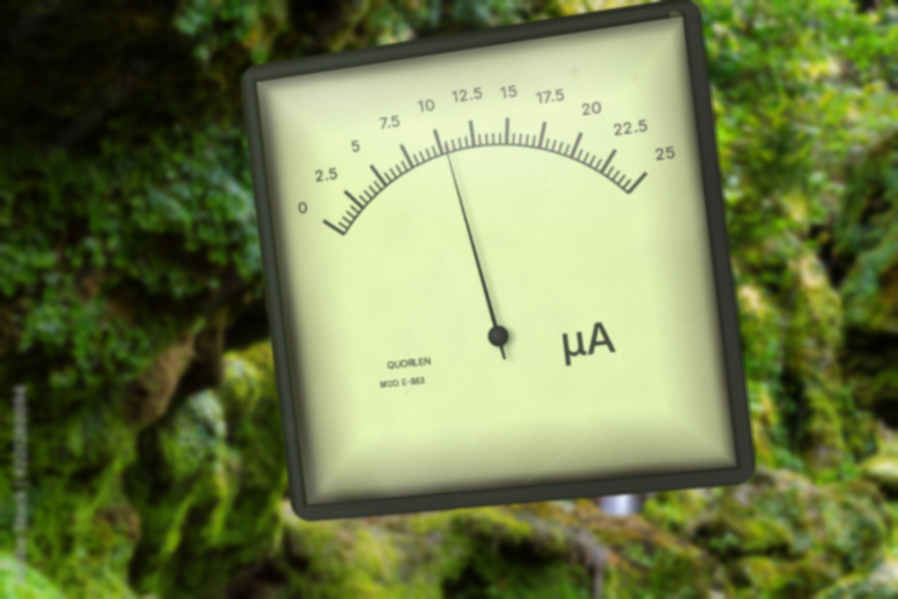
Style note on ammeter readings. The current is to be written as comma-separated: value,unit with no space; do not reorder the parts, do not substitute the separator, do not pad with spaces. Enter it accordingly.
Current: 10.5,µA
